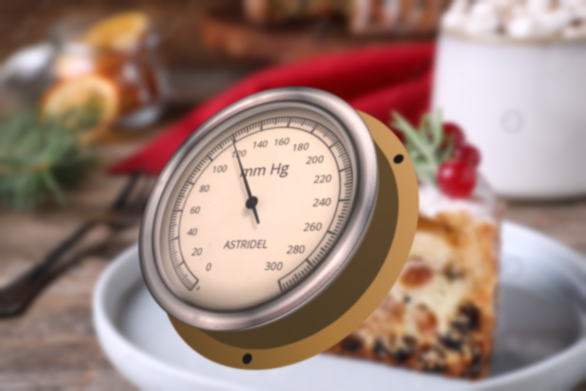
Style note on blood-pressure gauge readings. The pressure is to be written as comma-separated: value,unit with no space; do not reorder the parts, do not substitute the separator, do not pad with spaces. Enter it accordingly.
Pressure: 120,mmHg
